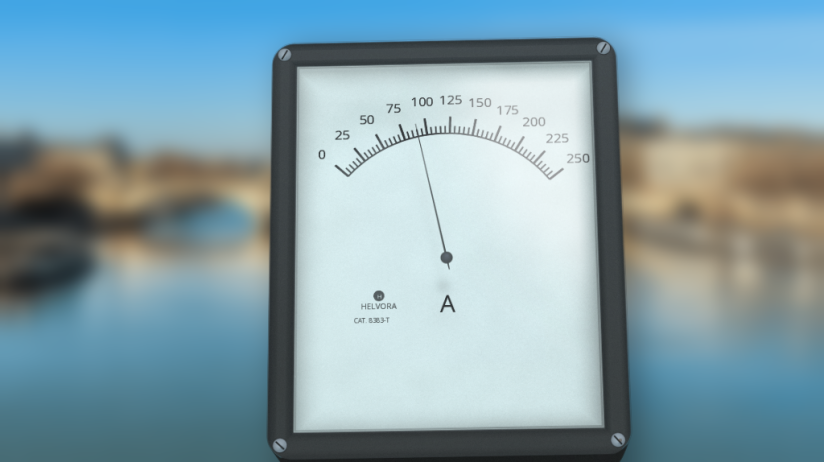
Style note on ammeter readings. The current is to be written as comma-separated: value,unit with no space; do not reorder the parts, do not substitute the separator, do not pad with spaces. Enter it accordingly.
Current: 90,A
